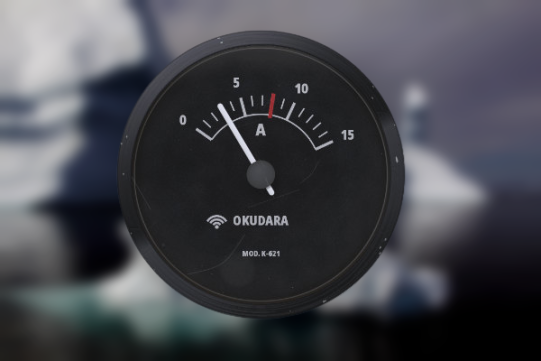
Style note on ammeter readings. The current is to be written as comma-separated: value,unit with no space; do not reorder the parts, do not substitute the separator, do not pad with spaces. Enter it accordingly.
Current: 3,A
